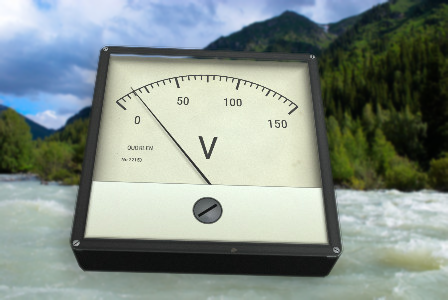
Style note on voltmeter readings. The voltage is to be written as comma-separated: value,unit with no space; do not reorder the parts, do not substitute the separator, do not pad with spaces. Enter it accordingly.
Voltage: 15,V
